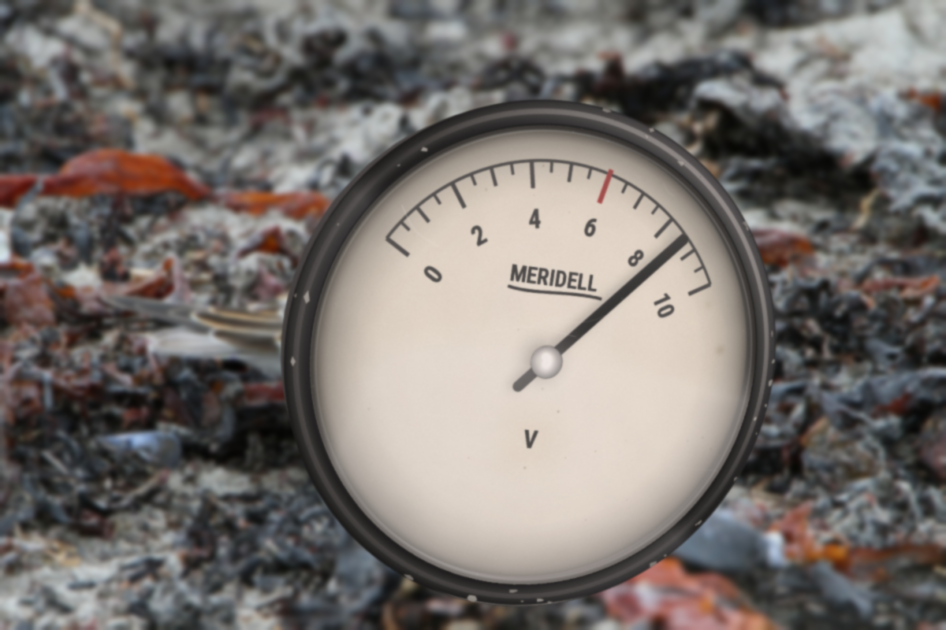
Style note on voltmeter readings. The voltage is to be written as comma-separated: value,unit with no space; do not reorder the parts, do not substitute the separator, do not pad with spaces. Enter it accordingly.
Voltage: 8.5,V
